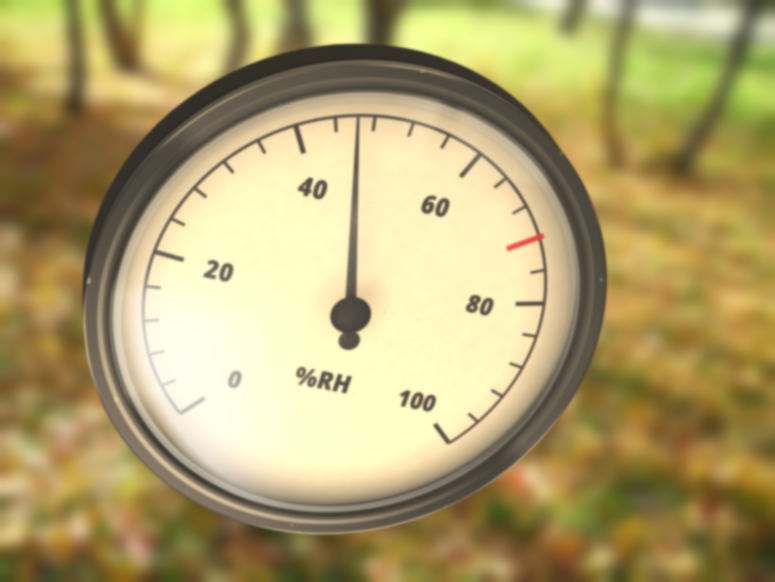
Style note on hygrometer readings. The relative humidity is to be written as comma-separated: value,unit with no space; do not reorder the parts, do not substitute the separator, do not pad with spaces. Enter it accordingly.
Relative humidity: 46,%
